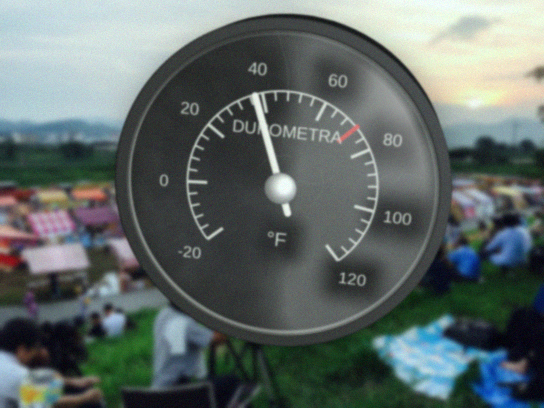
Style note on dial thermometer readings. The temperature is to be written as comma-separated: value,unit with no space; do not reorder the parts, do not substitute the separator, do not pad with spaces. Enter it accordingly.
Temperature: 38,°F
